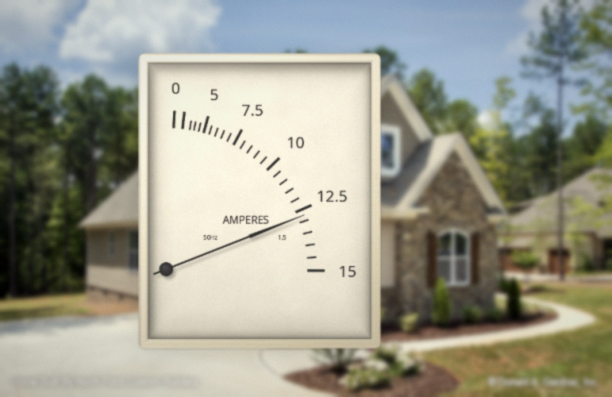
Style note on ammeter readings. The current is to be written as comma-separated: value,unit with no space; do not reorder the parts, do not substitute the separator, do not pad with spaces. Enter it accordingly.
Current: 12.75,A
